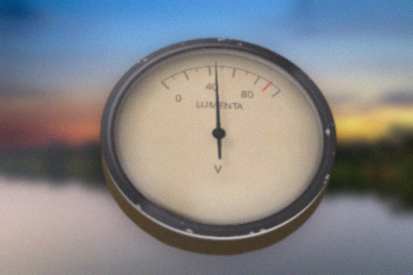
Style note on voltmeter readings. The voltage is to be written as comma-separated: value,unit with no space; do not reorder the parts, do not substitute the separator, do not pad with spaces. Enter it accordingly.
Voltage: 45,V
